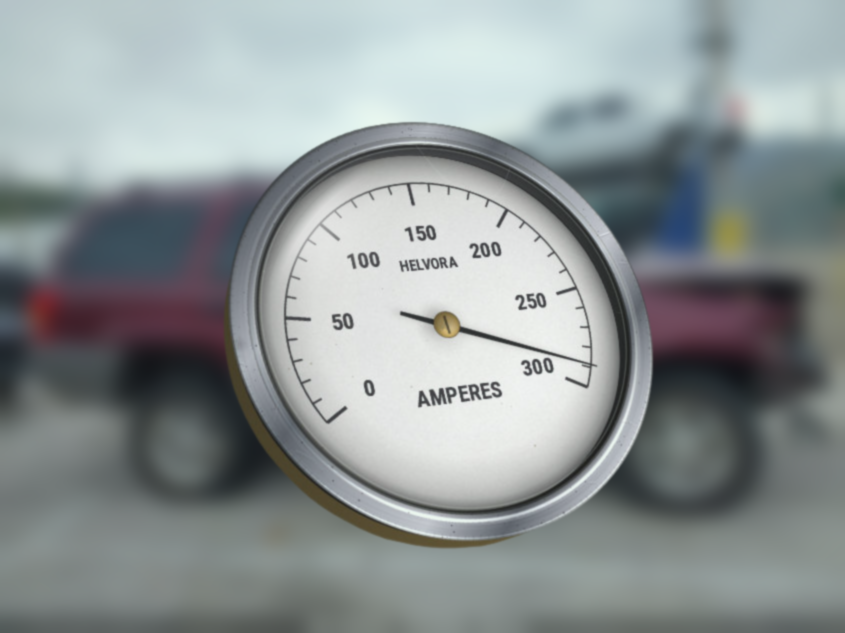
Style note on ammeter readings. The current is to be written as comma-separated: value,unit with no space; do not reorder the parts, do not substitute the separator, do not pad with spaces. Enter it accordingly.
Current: 290,A
